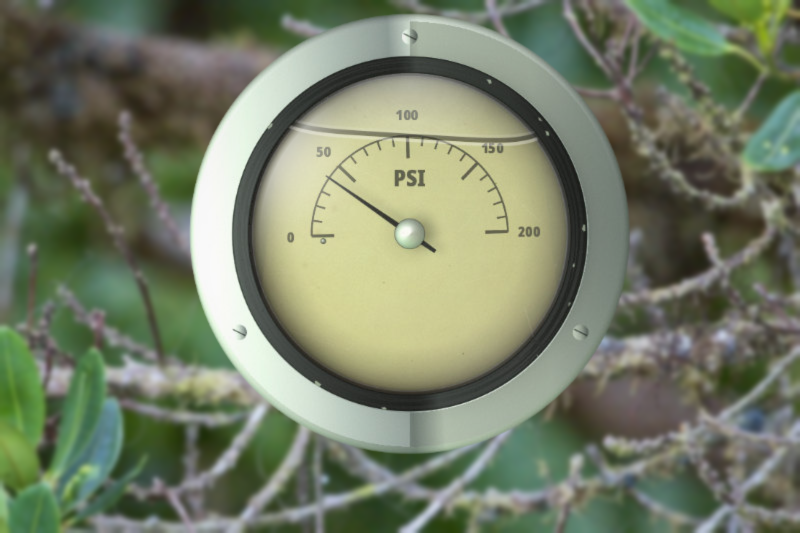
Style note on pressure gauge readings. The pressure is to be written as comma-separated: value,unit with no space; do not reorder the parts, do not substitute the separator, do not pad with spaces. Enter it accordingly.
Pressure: 40,psi
